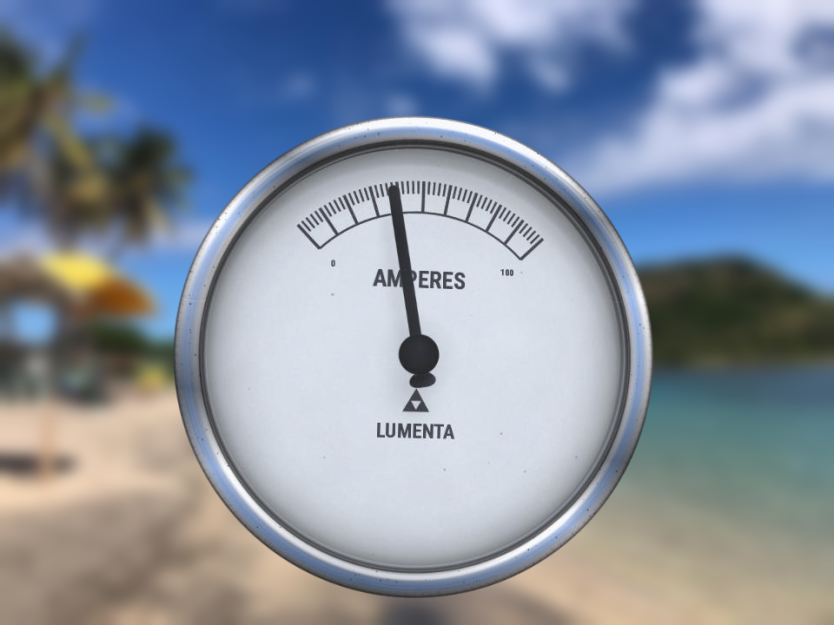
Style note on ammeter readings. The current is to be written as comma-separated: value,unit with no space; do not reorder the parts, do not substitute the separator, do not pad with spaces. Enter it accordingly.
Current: 38,A
